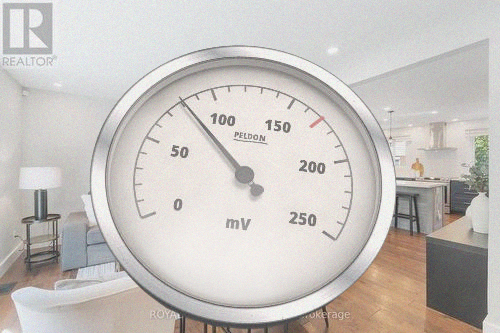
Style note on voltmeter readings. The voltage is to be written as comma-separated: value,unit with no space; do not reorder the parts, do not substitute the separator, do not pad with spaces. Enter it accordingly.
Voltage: 80,mV
